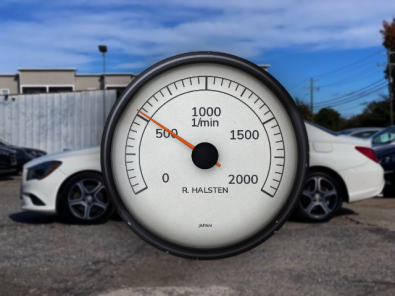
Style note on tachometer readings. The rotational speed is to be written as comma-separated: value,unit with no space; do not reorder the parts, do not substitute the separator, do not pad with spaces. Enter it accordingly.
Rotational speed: 525,rpm
